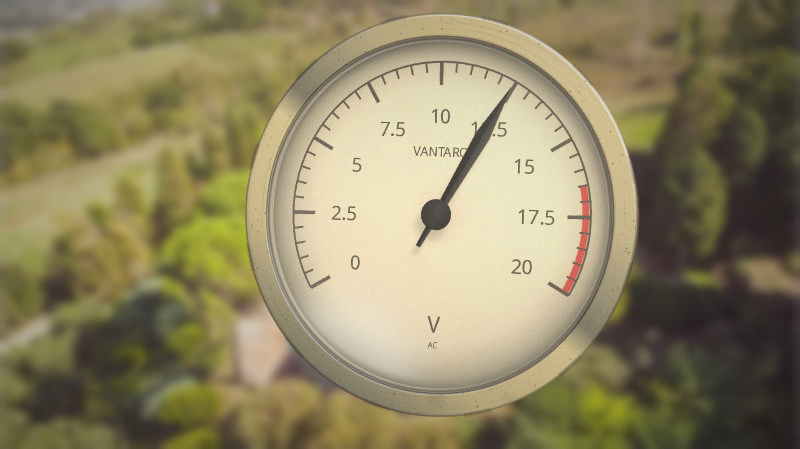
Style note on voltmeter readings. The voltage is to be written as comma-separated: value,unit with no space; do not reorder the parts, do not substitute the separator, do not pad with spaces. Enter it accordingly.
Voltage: 12.5,V
